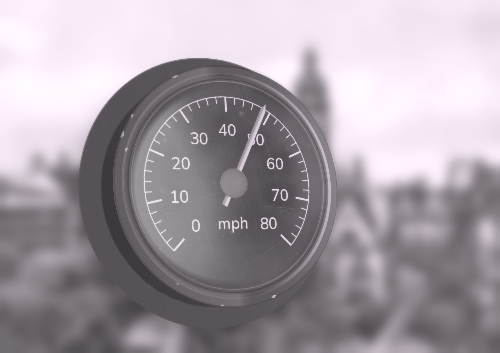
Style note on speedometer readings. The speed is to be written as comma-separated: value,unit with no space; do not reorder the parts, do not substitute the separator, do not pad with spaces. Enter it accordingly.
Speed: 48,mph
